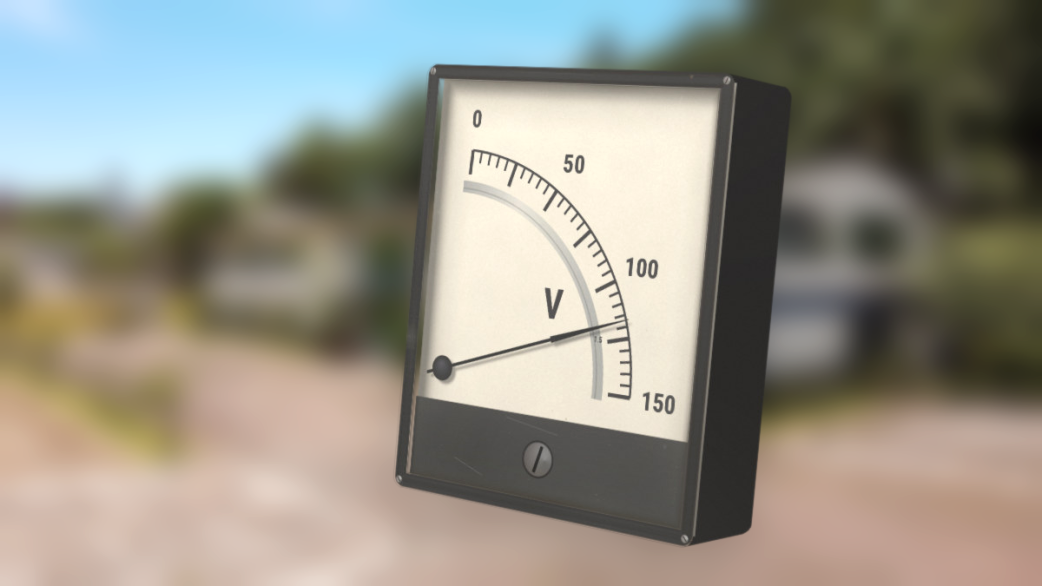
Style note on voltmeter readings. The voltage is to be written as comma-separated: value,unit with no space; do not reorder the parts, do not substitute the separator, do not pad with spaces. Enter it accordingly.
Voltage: 117.5,V
